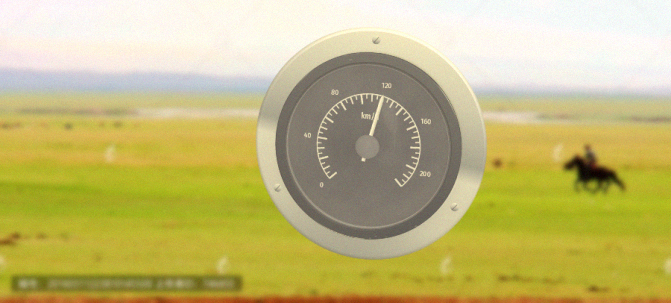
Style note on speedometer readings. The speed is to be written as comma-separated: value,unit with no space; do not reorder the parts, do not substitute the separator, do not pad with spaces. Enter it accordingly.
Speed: 120,km/h
